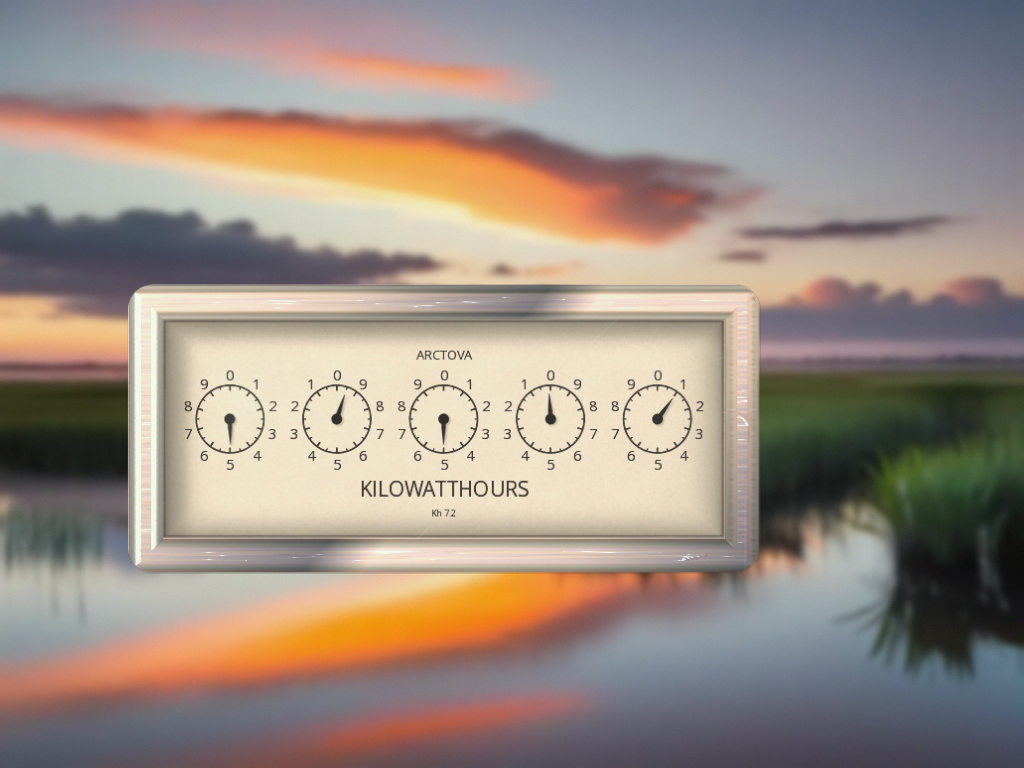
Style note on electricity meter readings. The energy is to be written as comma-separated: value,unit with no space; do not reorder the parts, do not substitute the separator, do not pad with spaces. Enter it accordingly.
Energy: 49501,kWh
